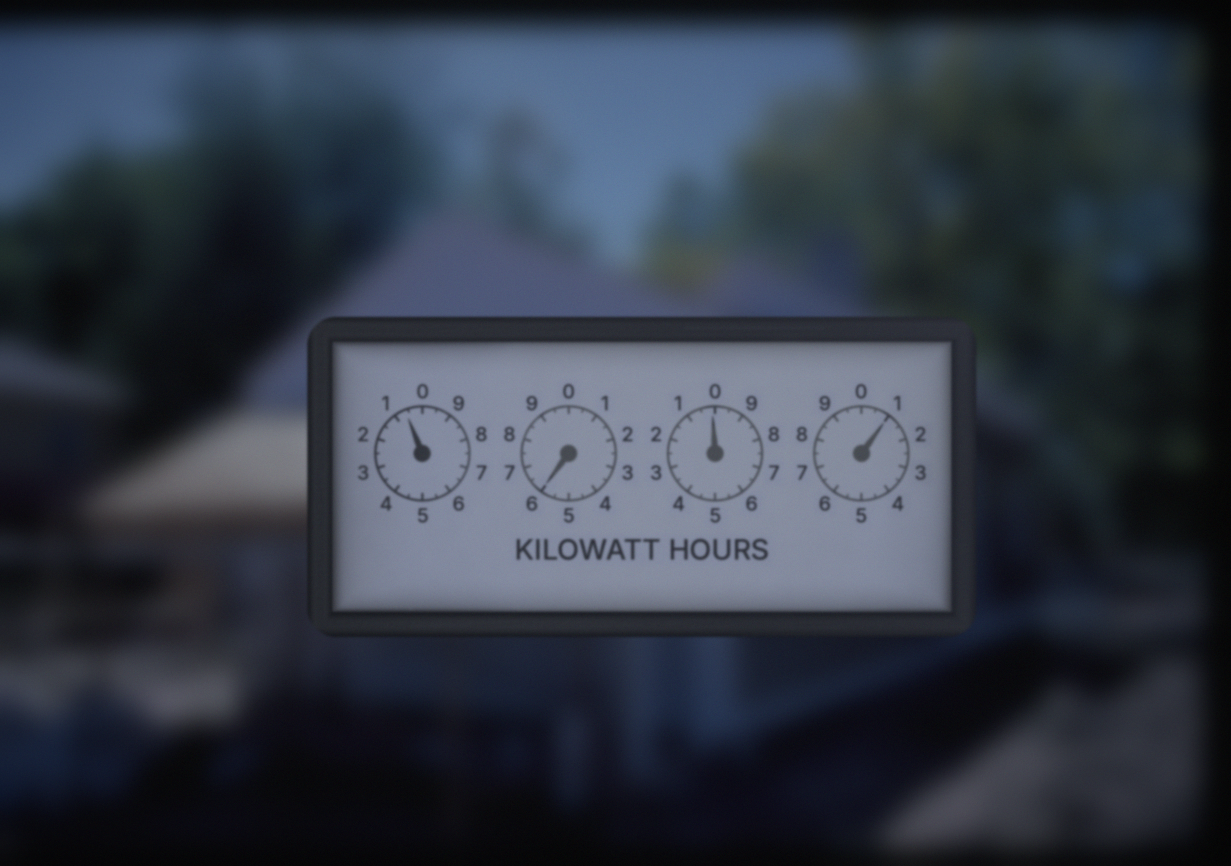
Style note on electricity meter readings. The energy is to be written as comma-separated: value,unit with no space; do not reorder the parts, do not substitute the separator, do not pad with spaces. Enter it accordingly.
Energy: 601,kWh
